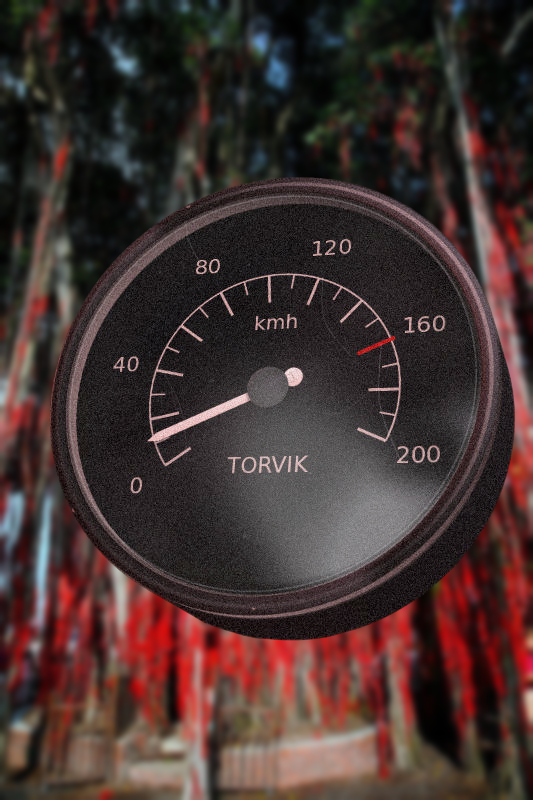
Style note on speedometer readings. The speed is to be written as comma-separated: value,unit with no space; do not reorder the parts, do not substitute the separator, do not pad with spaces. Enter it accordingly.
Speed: 10,km/h
